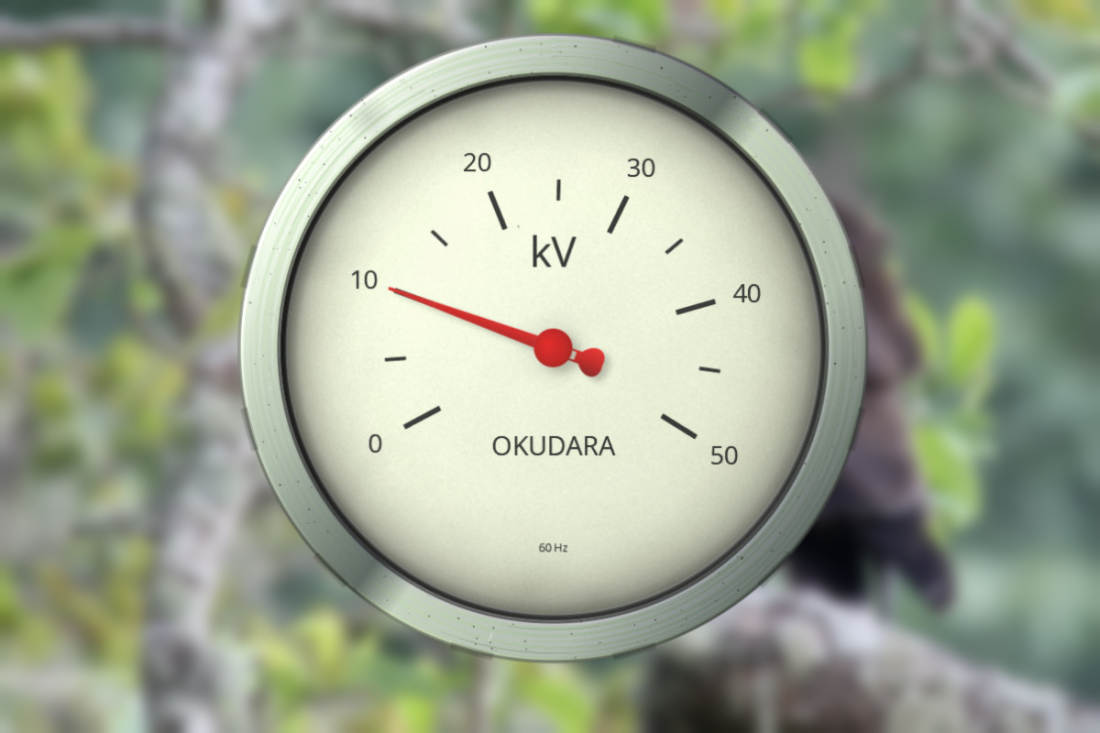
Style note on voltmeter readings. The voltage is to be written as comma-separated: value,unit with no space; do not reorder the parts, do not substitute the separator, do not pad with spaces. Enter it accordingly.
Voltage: 10,kV
